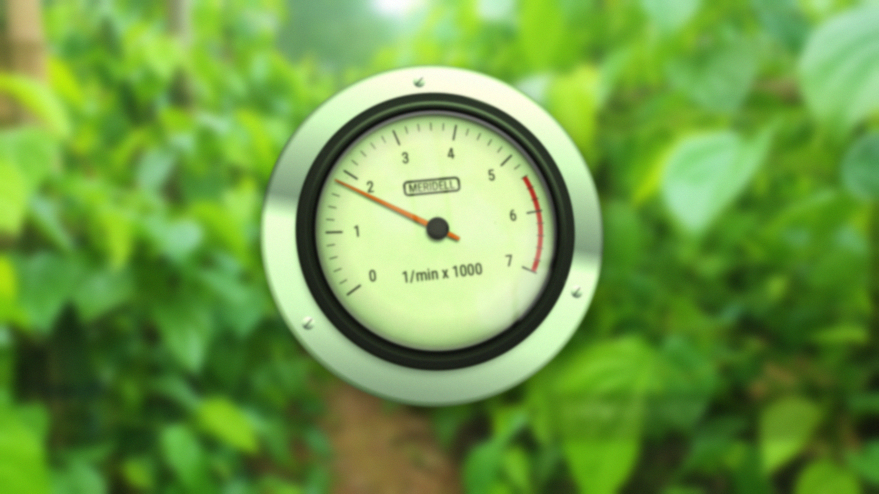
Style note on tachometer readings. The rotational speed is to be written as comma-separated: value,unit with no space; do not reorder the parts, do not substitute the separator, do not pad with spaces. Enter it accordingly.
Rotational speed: 1800,rpm
